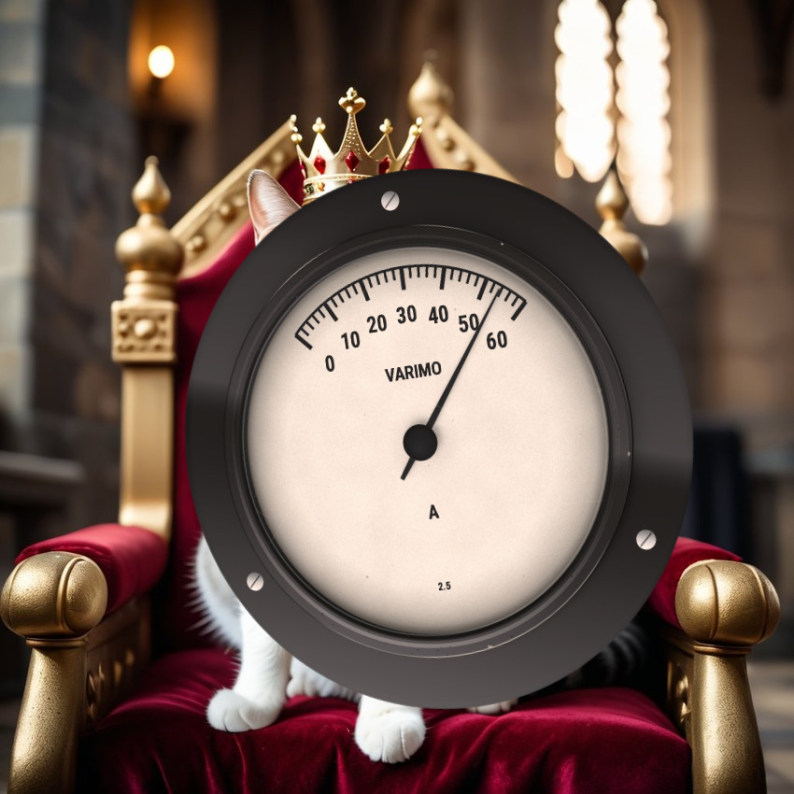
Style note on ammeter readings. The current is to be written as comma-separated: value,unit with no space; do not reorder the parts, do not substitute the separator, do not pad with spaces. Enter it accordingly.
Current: 54,A
